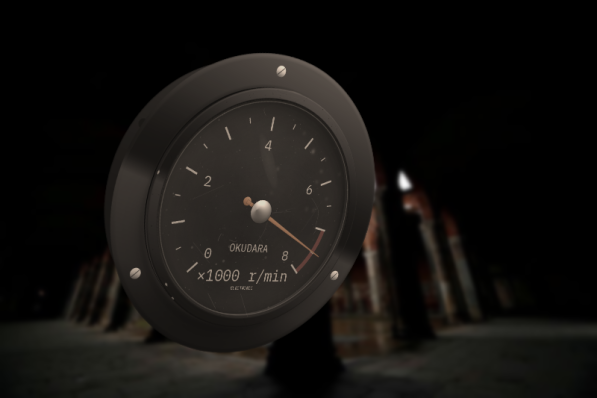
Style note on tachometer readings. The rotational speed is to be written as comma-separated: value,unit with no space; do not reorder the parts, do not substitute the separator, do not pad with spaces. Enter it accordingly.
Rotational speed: 7500,rpm
